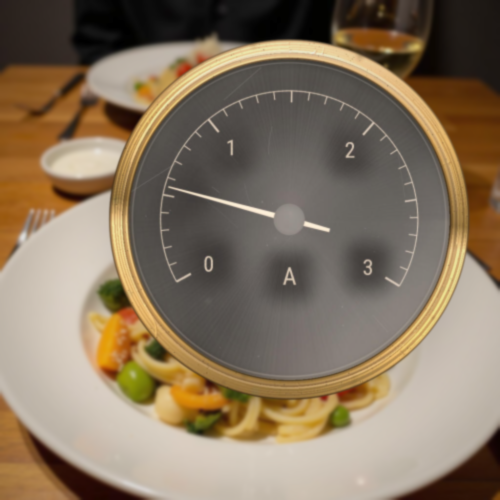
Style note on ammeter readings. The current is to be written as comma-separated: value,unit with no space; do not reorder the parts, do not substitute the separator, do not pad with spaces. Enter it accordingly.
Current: 0.55,A
